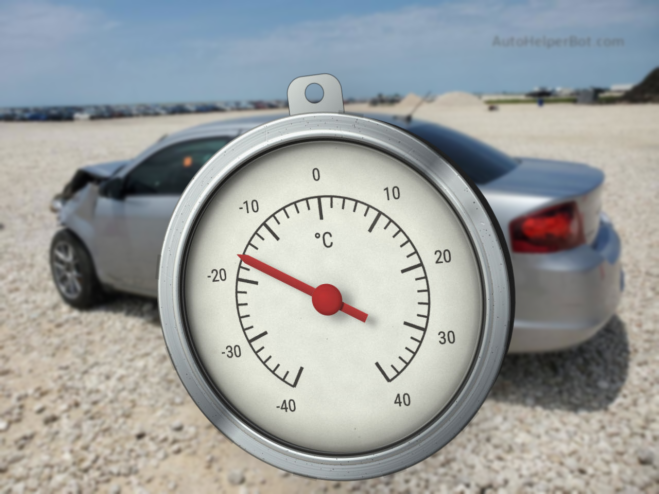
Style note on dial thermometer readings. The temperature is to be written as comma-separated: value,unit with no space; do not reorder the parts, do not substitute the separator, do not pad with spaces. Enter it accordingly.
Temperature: -16,°C
